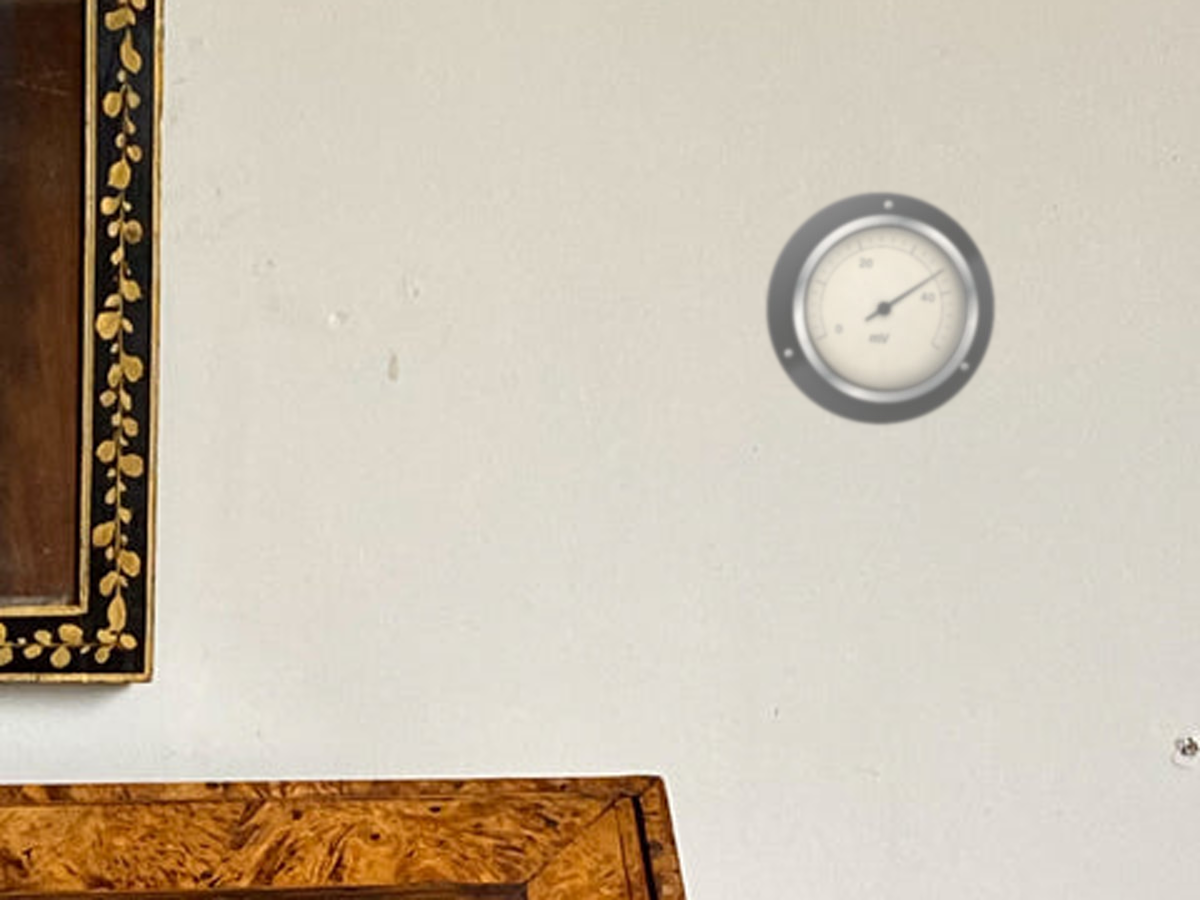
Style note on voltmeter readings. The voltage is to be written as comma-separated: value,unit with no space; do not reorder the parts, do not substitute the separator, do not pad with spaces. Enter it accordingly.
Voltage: 36,mV
